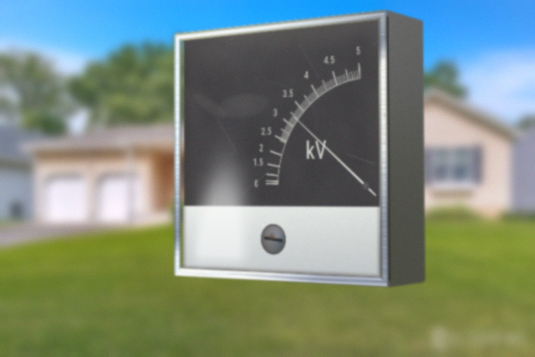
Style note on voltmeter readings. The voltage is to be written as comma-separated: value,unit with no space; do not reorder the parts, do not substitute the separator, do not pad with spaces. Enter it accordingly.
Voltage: 3.25,kV
